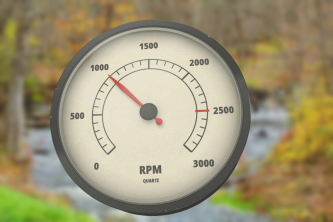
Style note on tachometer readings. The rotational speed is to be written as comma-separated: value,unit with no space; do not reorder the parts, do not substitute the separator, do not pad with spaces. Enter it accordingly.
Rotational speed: 1000,rpm
